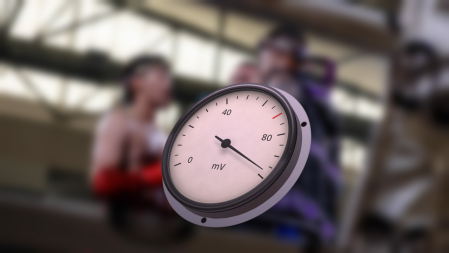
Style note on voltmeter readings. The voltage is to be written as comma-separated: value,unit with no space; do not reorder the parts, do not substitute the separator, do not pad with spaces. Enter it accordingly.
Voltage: 97.5,mV
